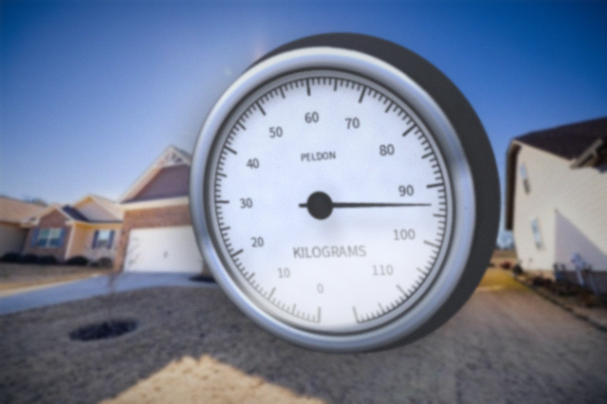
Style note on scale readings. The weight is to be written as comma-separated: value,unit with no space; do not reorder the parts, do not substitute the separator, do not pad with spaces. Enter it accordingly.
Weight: 93,kg
